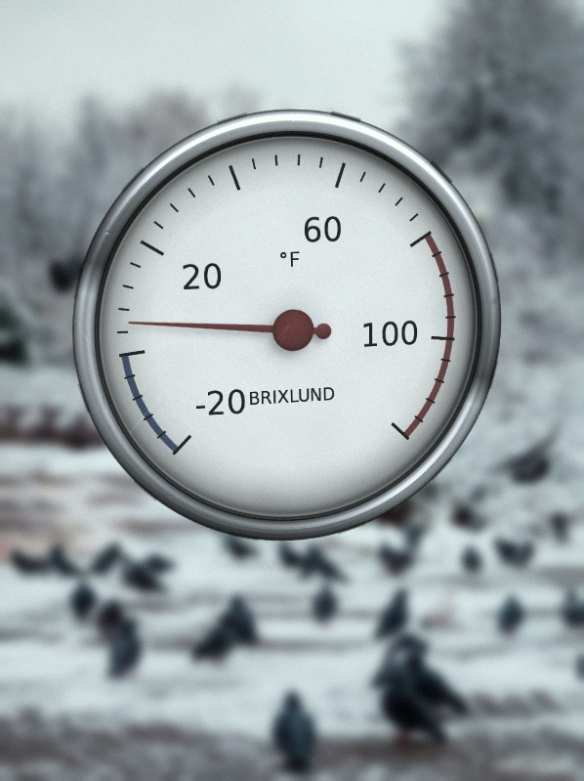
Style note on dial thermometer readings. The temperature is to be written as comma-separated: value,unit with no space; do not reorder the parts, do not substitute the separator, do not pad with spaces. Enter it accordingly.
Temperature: 6,°F
